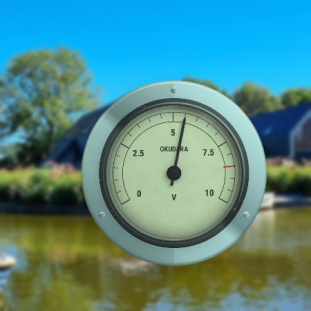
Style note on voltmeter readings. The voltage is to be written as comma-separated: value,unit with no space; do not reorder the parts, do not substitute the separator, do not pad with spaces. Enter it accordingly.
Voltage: 5.5,V
